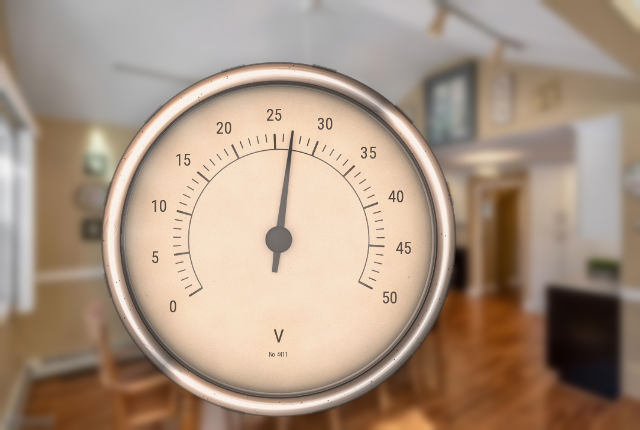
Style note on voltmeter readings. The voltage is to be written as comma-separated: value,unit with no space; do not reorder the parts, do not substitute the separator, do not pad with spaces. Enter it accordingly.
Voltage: 27,V
